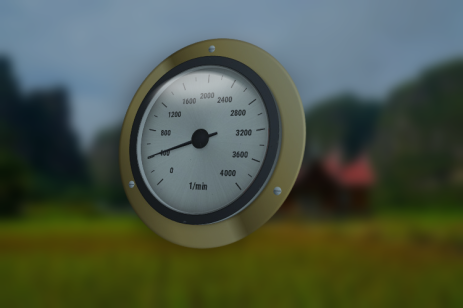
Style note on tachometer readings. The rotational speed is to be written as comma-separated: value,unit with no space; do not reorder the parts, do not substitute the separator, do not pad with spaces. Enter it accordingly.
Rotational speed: 400,rpm
